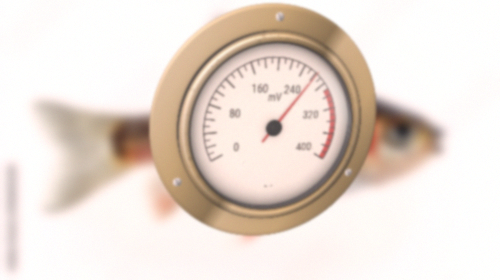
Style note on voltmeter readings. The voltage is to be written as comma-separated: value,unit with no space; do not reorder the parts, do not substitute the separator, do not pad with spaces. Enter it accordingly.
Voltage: 260,mV
